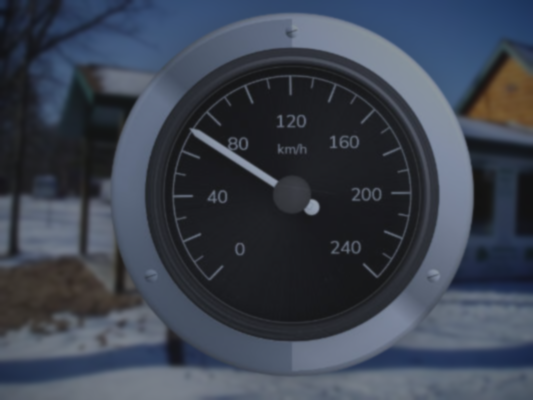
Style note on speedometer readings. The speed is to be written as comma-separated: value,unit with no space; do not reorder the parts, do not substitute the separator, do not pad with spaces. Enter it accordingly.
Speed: 70,km/h
